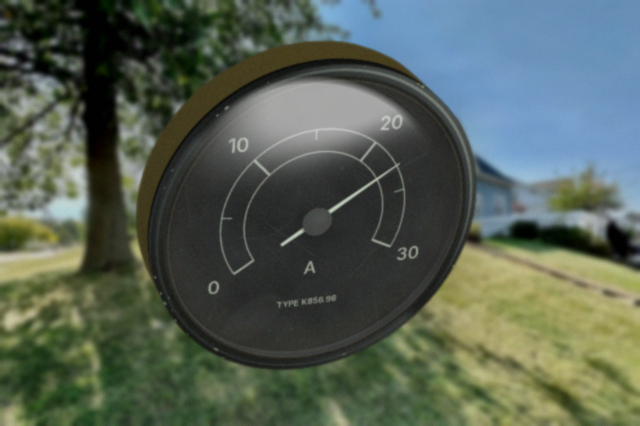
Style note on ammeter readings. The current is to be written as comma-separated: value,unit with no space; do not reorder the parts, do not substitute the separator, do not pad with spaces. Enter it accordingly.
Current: 22.5,A
